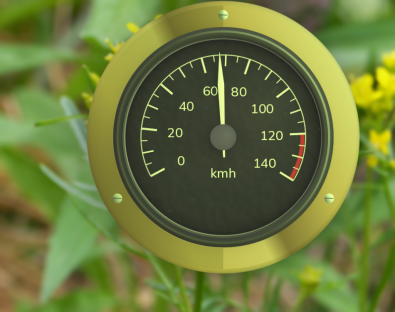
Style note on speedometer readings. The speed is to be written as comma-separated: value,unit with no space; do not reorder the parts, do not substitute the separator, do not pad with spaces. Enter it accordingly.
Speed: 67.5,km/h
